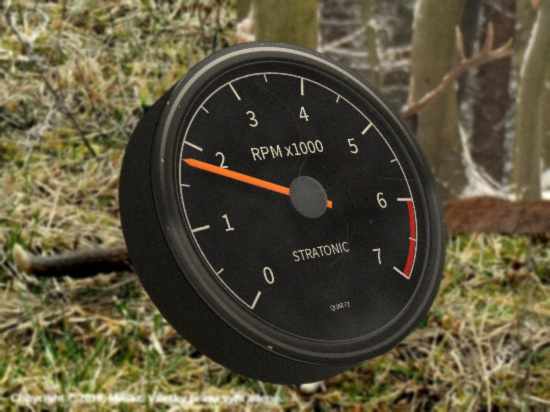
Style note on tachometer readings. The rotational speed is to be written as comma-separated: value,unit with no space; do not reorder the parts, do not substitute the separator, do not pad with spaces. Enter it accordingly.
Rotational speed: 1750,rpm
